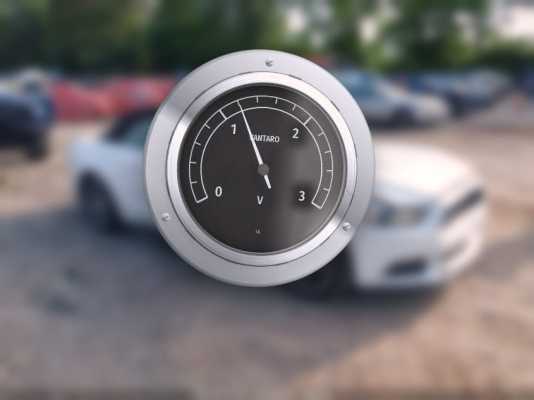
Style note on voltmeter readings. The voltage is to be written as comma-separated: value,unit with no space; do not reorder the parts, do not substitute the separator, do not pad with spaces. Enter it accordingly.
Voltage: 1.2,V
